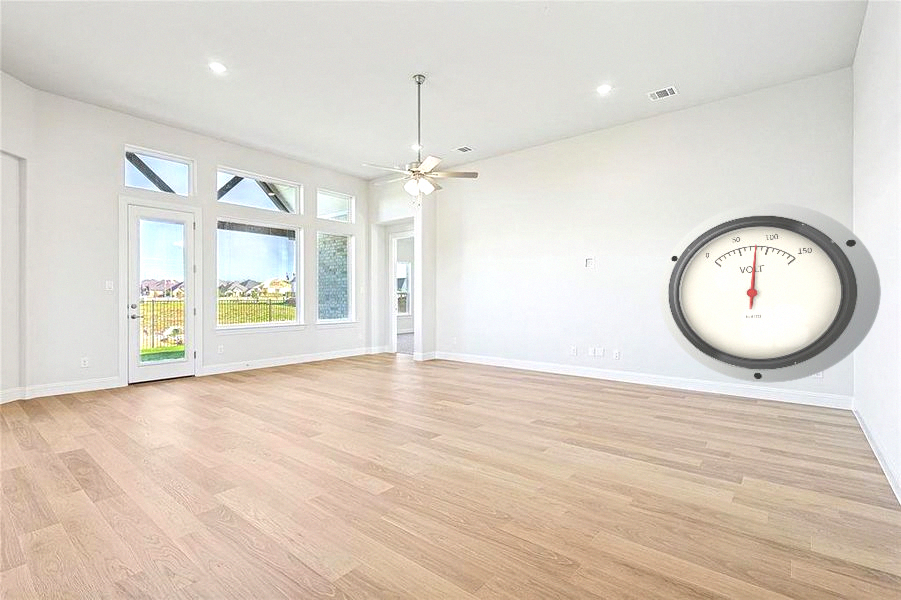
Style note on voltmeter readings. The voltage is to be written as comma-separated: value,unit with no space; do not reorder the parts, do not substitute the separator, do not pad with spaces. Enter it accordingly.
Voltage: 80,V
